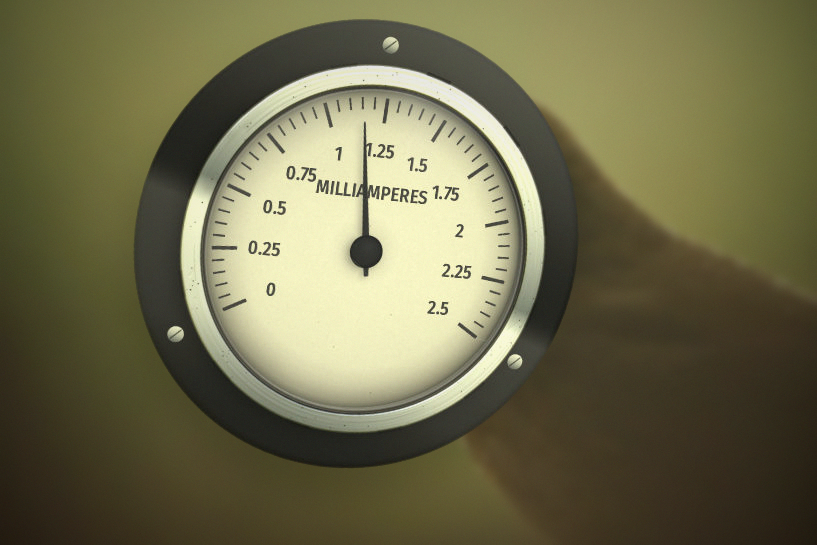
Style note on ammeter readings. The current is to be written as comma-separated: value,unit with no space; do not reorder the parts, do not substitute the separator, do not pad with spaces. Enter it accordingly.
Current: 1.15,mA
